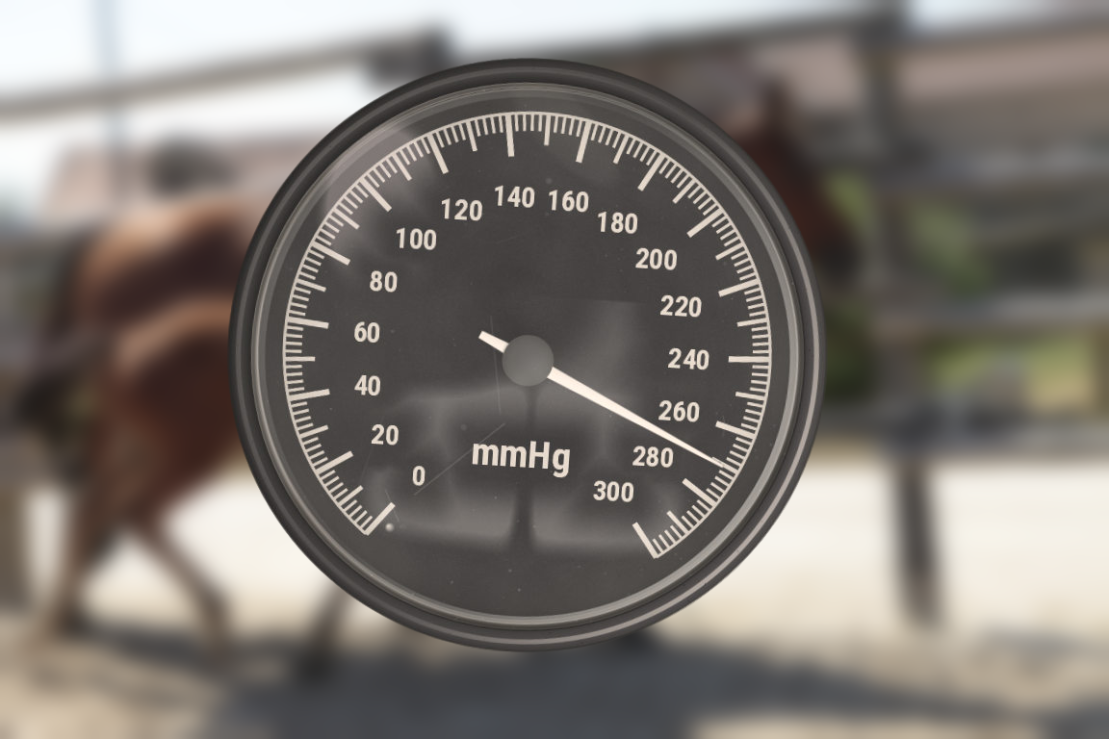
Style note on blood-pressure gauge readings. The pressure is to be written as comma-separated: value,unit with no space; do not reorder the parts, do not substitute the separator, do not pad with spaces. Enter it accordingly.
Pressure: 270,mmHg
